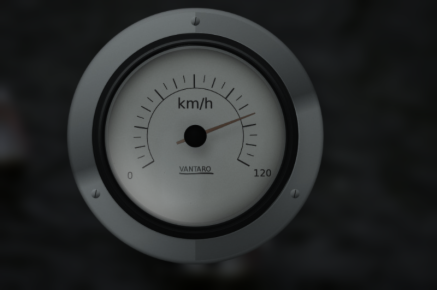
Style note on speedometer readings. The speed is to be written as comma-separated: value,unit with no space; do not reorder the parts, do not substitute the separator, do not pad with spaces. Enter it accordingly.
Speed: 95,km/h
